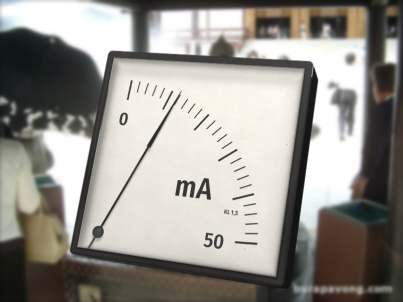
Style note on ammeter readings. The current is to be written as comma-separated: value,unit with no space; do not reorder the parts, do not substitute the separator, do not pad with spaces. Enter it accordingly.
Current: 12,mA
